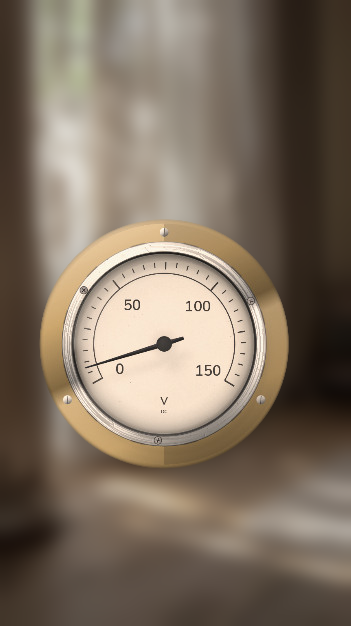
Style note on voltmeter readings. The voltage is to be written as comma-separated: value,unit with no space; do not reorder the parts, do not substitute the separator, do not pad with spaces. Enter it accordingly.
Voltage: 7.5,V
